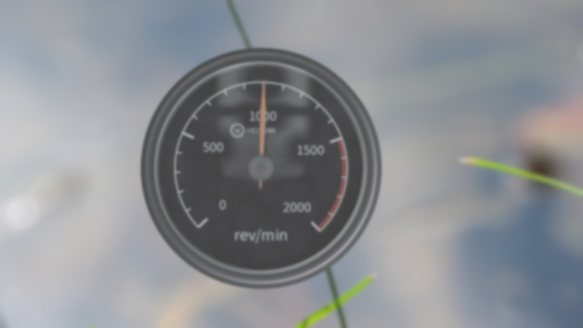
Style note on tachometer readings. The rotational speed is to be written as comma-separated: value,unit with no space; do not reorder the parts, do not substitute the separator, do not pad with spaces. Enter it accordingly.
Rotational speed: 1000,rpm
